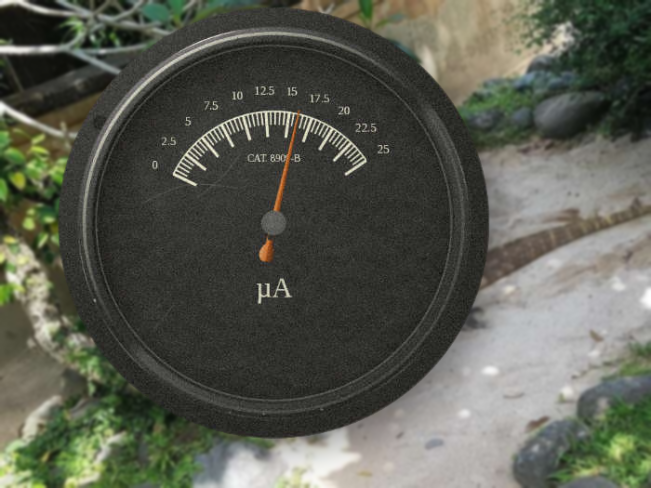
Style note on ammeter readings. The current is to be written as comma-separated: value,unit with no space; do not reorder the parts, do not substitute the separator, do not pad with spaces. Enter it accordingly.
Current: 16,µA
